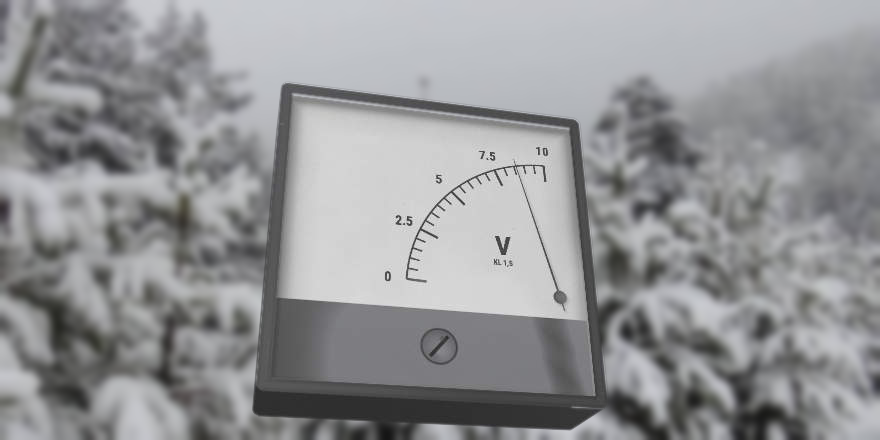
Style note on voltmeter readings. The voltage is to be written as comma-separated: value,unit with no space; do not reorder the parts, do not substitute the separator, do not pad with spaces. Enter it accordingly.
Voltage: 8.5,V
